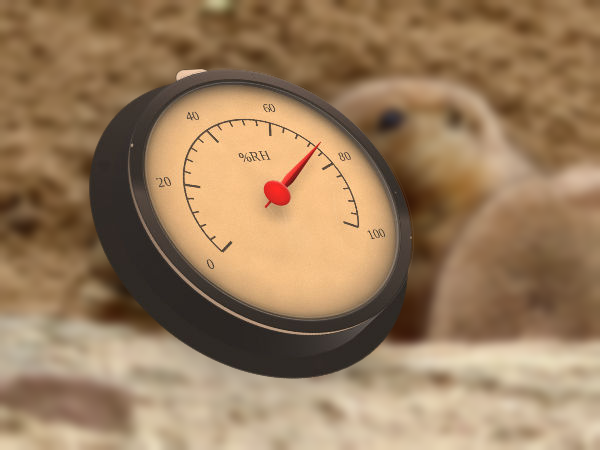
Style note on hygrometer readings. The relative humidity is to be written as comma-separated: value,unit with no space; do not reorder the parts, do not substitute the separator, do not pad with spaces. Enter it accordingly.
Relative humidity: 74,%
